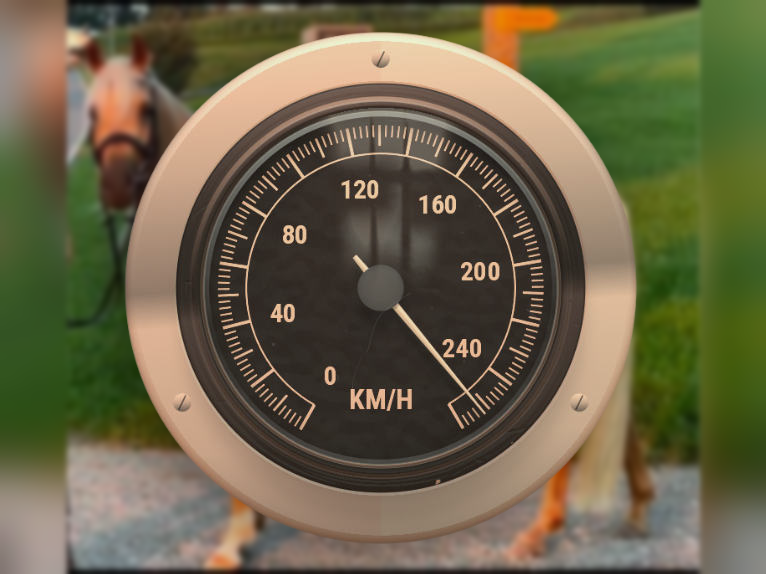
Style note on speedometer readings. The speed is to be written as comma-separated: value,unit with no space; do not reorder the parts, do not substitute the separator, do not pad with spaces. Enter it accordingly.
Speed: 252,km/h
